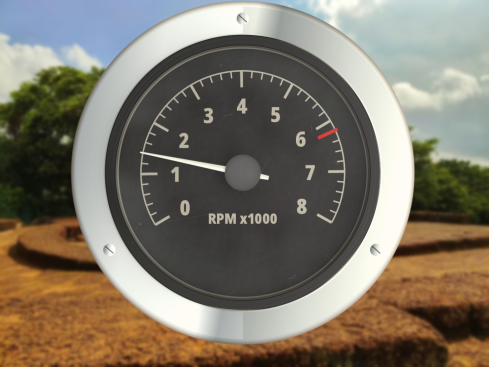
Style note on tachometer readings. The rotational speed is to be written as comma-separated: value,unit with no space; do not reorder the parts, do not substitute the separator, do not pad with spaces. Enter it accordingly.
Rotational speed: 1400,rpm
